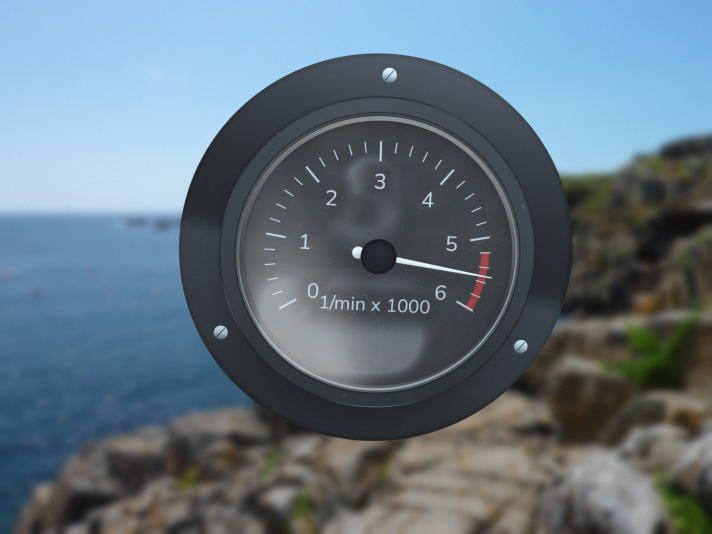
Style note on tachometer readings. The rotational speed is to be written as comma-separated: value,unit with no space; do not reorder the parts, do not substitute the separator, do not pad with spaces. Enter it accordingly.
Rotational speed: 5500,rpm
